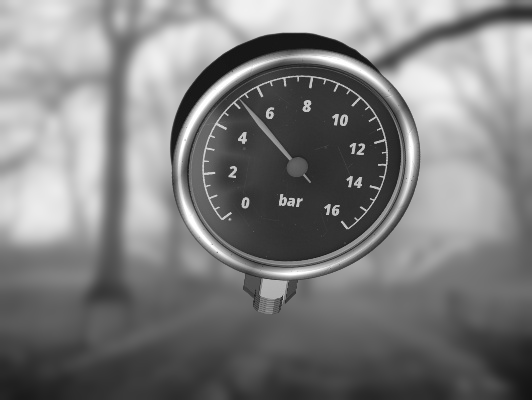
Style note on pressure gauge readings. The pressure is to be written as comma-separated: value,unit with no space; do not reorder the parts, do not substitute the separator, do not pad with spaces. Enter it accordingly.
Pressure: 5.25,bar
